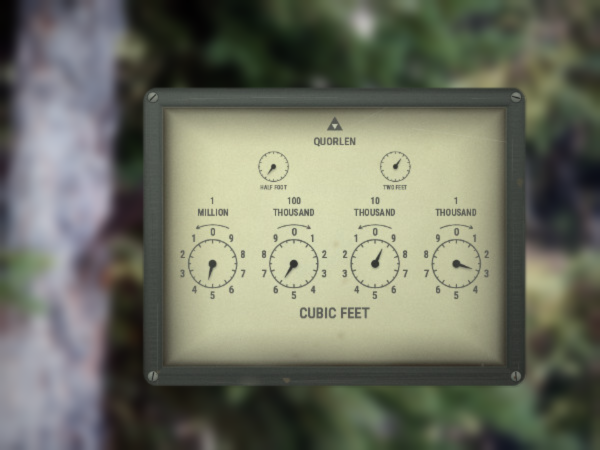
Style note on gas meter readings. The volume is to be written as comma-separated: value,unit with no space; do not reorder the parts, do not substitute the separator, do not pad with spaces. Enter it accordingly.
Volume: 459300,ft³
